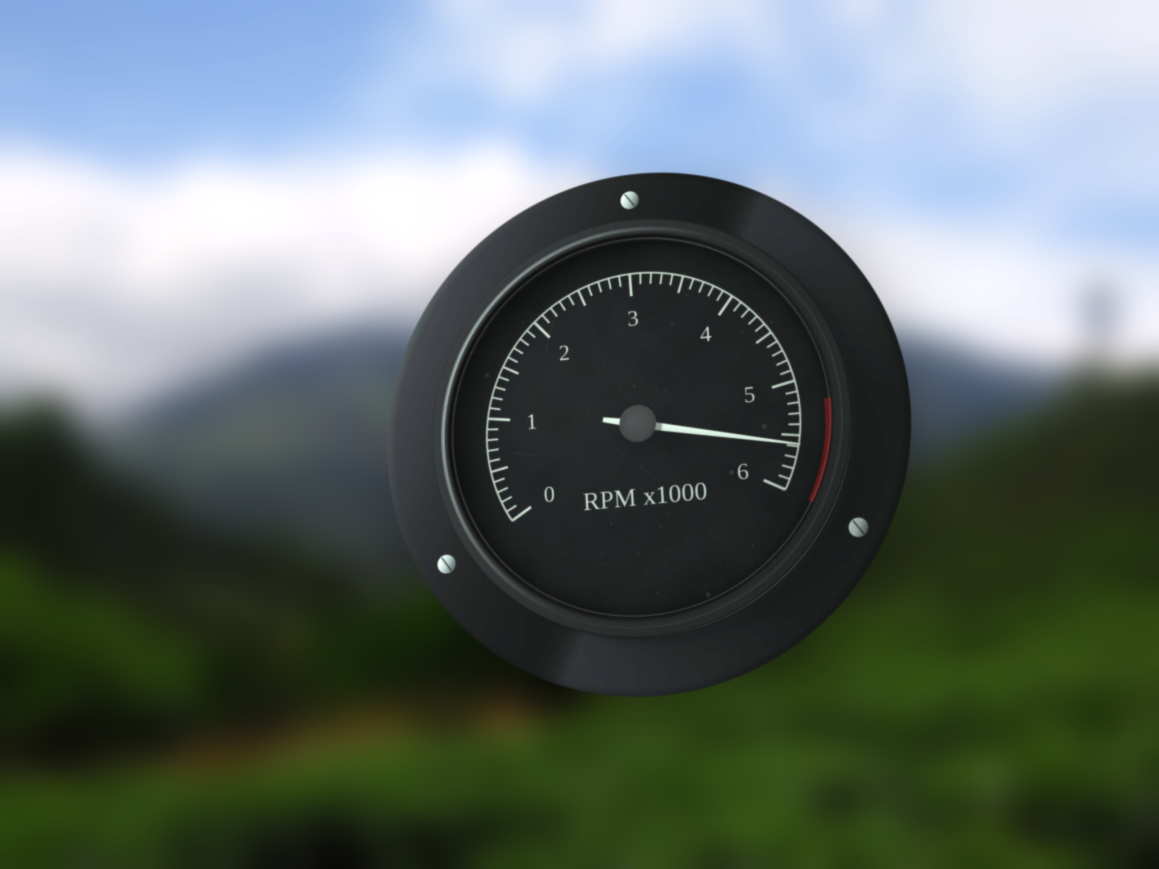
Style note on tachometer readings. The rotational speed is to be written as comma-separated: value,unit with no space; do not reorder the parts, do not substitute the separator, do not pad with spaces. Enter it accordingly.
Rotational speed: 5600,rpm
